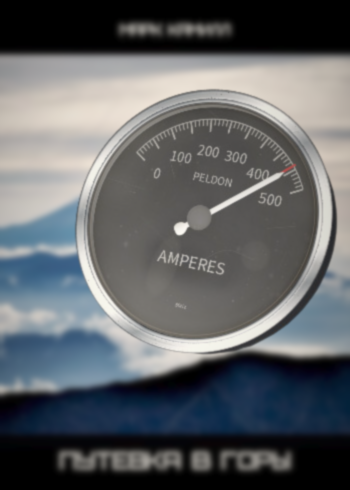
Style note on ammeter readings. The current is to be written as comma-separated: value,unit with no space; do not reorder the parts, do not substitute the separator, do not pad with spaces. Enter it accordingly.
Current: 450,A
